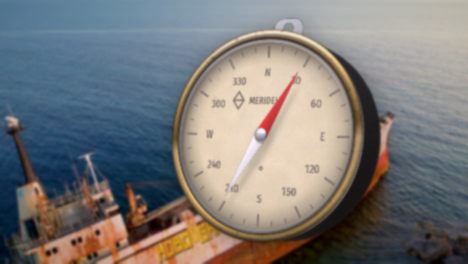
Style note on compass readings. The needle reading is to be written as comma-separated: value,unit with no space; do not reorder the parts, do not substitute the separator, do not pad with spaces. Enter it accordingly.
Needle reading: 30,°
